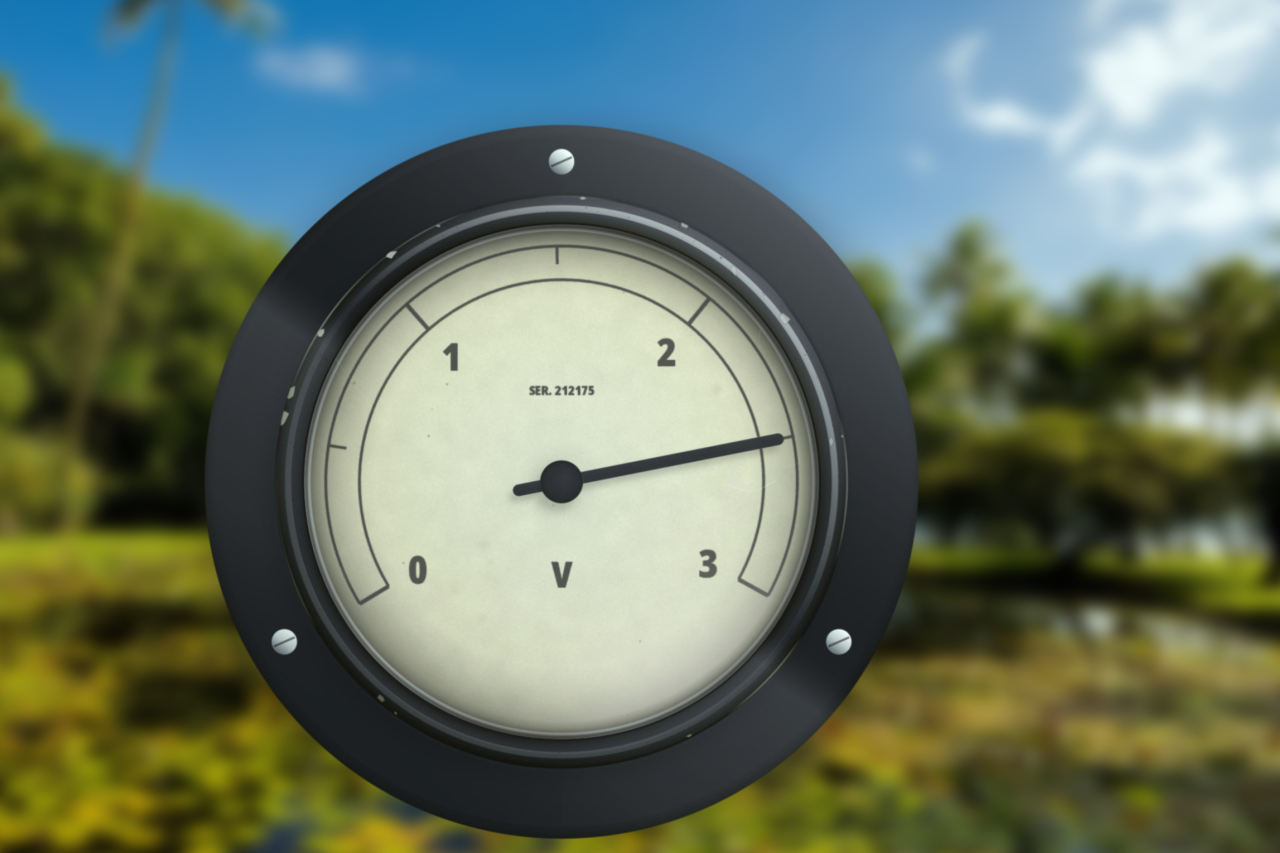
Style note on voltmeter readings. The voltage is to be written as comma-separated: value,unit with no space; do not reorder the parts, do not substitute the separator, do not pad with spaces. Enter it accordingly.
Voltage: 2.5,V
